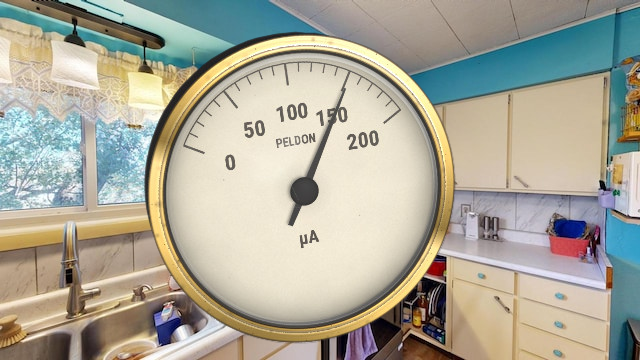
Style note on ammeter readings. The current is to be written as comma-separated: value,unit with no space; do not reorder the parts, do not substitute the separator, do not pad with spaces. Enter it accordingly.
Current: 150,µA
